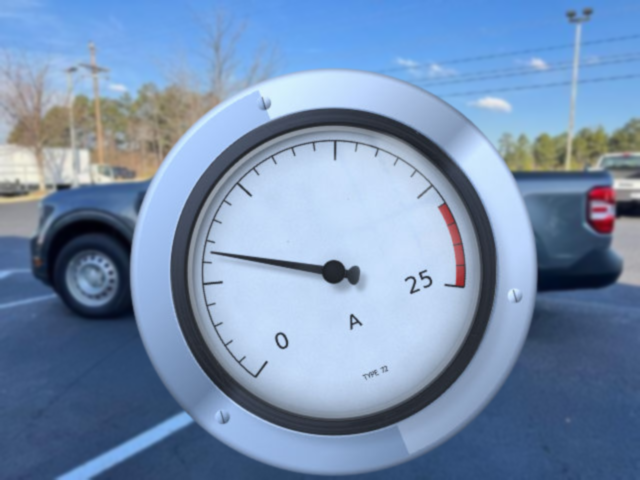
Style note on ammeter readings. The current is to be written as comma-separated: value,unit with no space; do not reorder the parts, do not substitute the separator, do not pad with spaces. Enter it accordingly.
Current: 6.5,A
